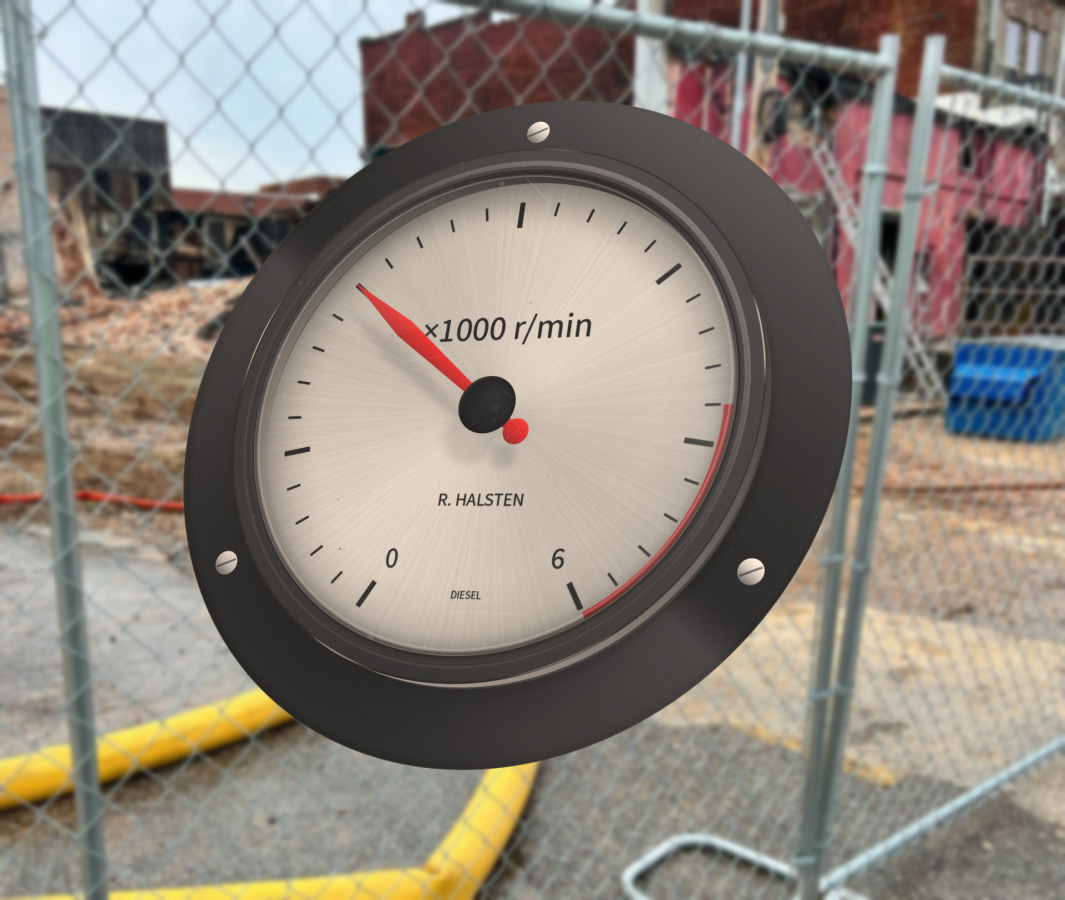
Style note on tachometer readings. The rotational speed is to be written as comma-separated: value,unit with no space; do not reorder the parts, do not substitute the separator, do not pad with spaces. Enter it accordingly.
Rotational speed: 2000,rpm
